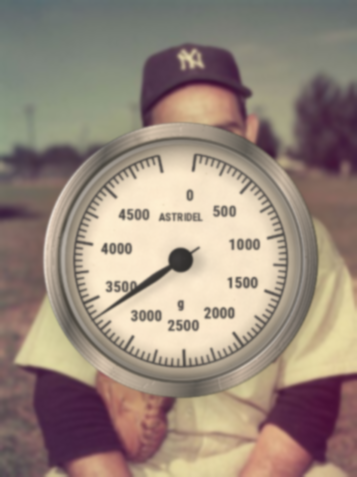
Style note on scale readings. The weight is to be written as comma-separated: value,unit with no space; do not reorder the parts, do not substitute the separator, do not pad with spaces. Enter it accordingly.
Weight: 3350,g
